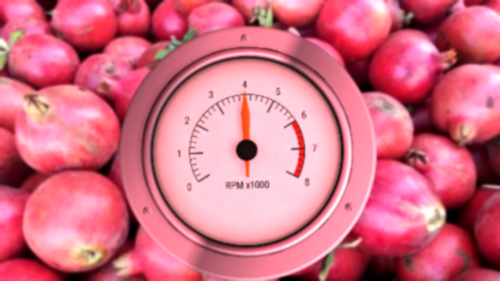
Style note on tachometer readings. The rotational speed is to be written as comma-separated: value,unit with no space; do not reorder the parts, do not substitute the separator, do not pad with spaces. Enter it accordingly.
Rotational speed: 4000,rpm
